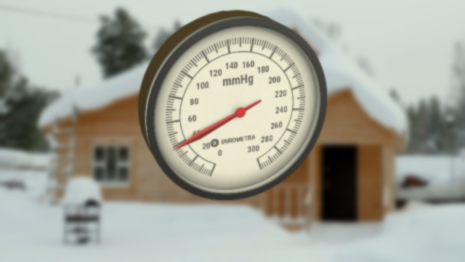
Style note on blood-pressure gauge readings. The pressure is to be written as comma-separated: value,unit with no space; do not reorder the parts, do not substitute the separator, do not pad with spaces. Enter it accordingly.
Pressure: 40,mmHg
